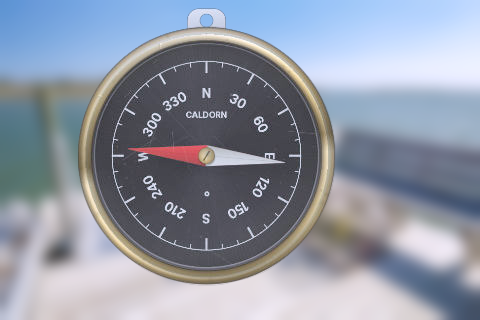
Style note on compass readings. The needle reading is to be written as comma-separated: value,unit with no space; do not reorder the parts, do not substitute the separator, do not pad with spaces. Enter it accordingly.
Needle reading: 275,°
